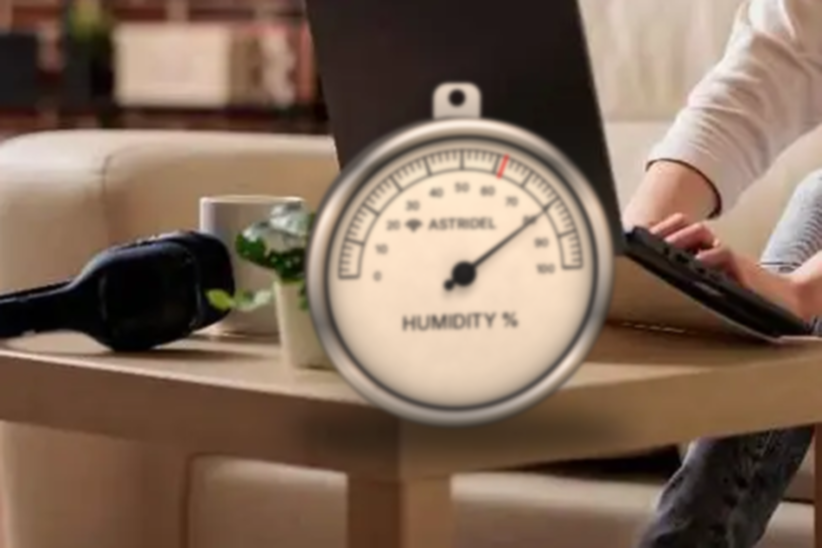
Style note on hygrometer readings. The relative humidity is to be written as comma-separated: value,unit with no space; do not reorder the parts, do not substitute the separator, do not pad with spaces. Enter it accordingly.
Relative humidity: 80,%
